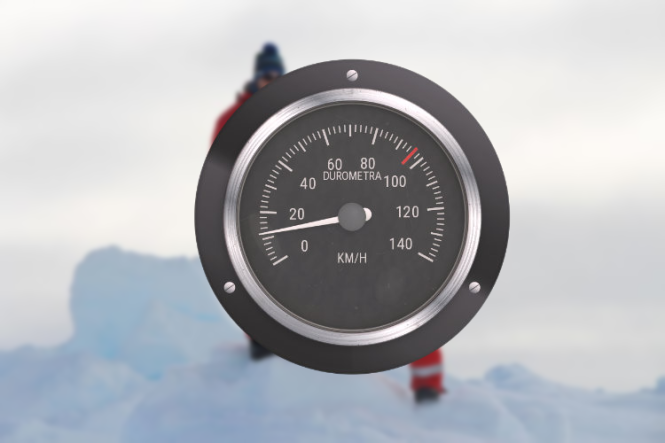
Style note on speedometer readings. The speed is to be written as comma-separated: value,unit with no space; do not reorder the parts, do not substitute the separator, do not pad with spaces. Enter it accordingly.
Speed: 12,km/h
